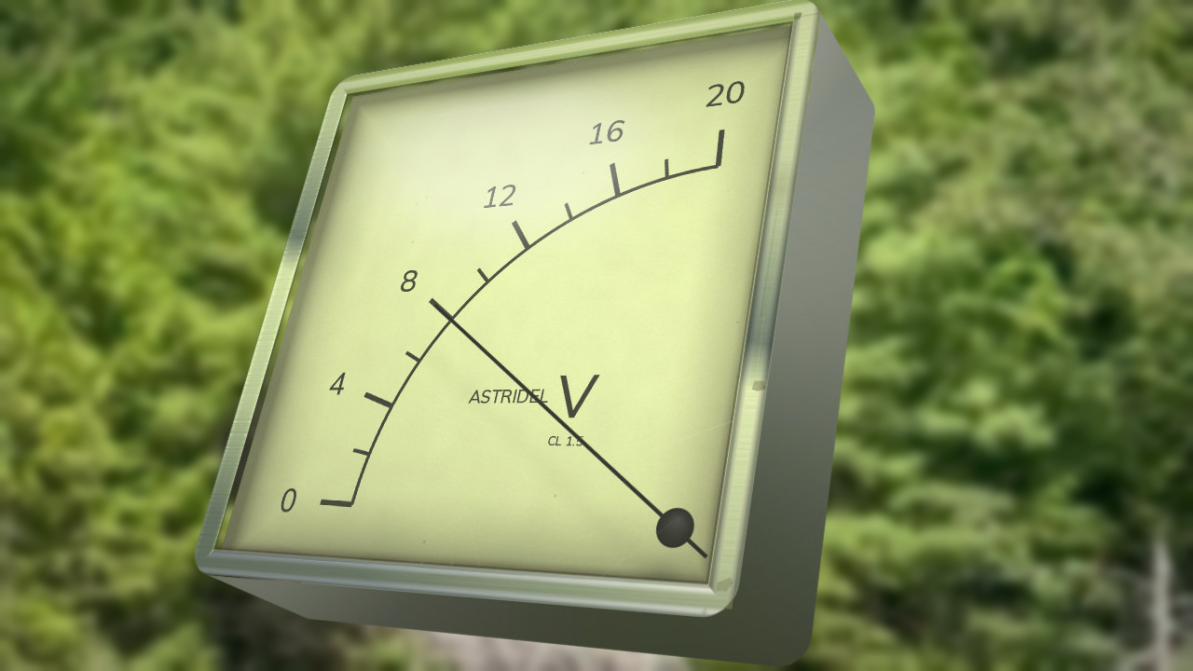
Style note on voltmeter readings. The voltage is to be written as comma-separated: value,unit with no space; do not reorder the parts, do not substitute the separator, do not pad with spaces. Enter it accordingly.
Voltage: 8,V
